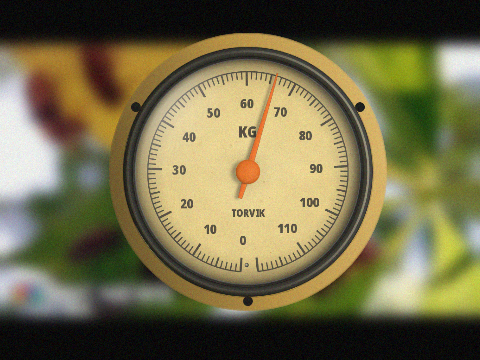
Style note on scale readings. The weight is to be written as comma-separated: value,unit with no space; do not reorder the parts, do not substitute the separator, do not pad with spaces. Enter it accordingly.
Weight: 66,kg
